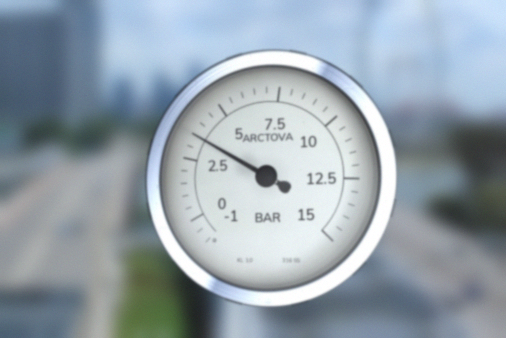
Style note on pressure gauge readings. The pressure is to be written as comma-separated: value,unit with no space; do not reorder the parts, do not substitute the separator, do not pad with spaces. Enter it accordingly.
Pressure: 3.5,bar
